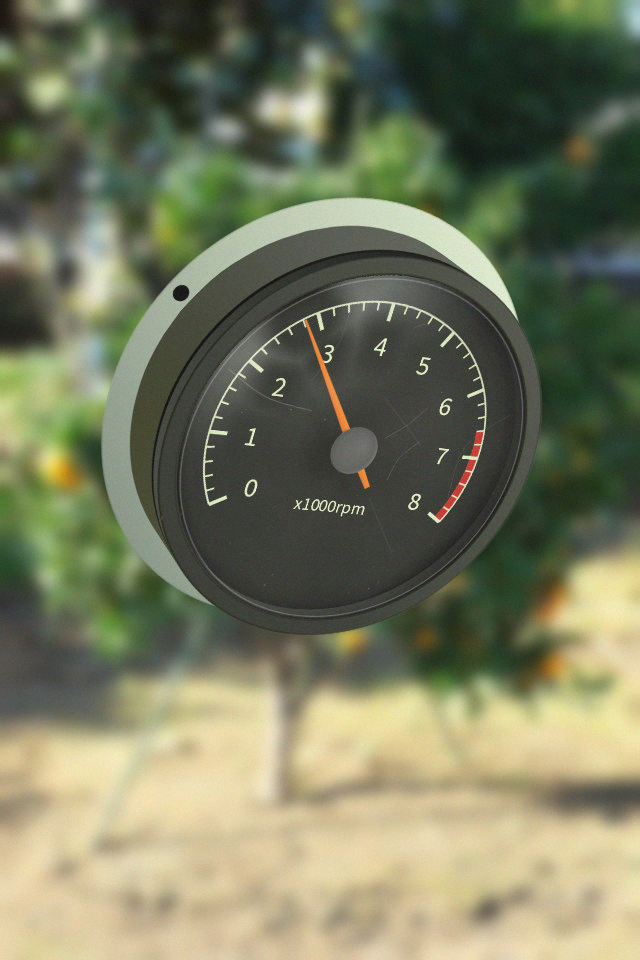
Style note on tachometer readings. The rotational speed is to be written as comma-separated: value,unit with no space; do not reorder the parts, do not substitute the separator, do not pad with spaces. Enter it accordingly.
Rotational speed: 2800,rpm
